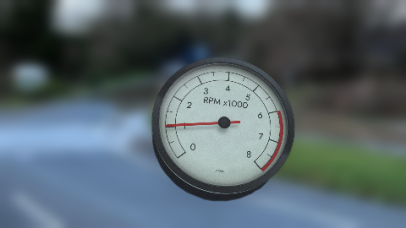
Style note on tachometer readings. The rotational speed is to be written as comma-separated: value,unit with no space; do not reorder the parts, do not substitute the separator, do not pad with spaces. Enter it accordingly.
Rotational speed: 1000,rpm
